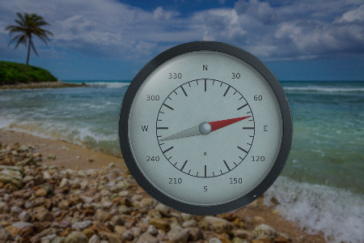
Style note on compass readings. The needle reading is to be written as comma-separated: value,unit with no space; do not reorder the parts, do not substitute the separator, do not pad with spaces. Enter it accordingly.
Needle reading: 75,°
